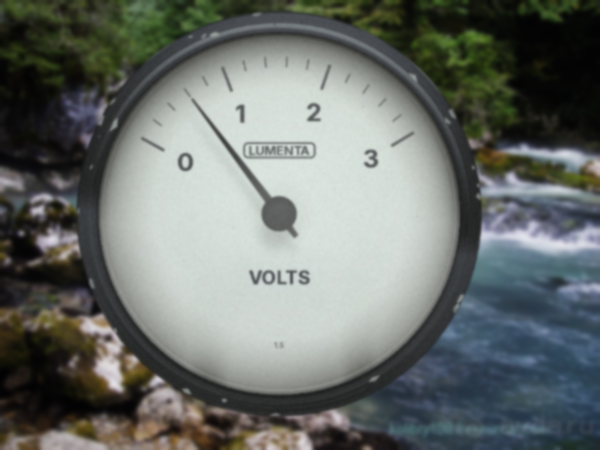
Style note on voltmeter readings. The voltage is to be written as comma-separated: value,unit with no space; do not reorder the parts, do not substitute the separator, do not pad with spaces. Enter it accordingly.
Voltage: 0.6,V
